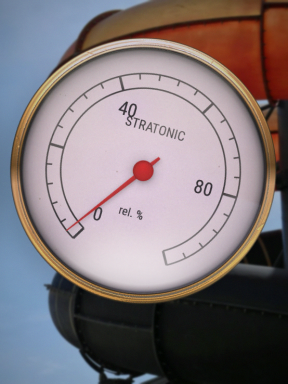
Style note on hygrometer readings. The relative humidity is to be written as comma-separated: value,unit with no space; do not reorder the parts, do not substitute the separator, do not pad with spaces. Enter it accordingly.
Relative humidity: 2,%
